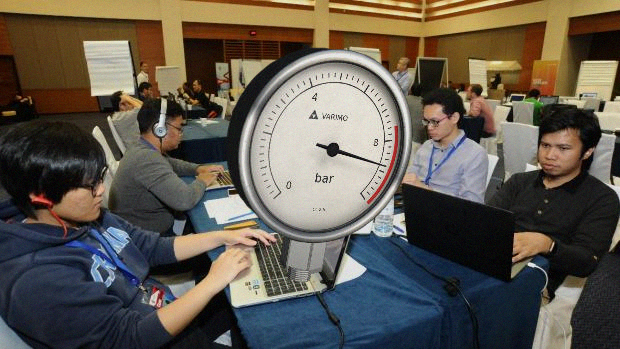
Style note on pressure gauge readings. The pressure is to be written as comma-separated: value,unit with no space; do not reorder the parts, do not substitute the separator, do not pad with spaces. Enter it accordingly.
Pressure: 8.8,bar
